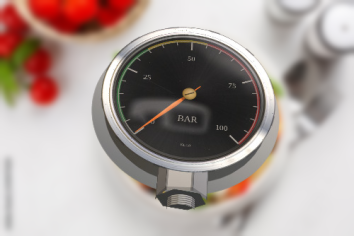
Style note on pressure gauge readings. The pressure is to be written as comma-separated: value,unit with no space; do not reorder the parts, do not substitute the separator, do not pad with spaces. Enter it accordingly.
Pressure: 0,bar
